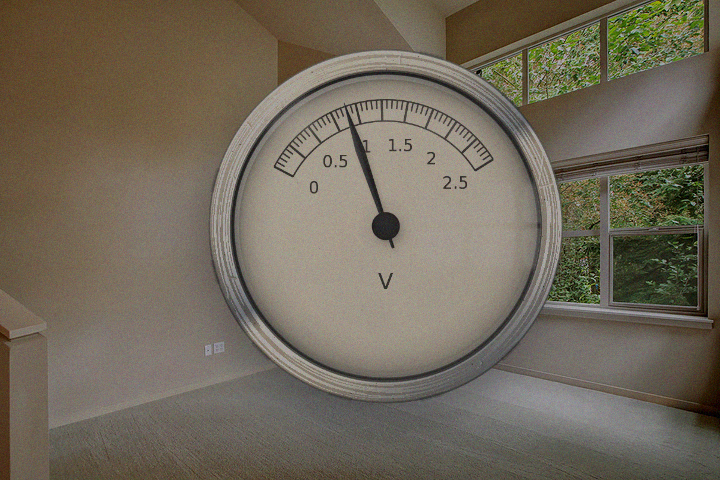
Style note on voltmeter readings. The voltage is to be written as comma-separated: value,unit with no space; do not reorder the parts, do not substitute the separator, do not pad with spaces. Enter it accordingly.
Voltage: 0.9,V
